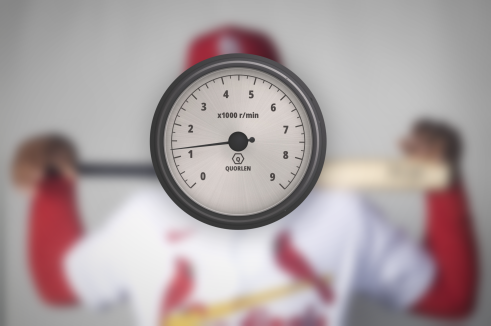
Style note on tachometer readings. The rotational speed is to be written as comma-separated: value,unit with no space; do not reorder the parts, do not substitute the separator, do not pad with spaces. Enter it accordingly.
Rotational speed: 1250,rpm
